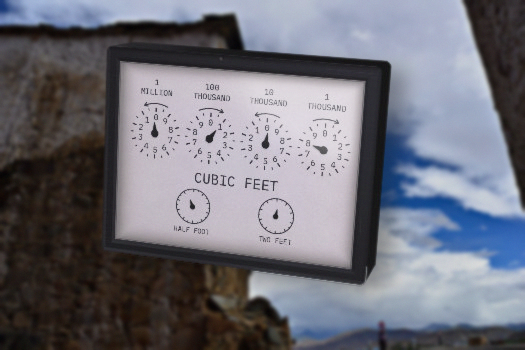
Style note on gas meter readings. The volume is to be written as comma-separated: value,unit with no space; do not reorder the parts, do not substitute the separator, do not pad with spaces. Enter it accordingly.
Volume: 9800,ft³
